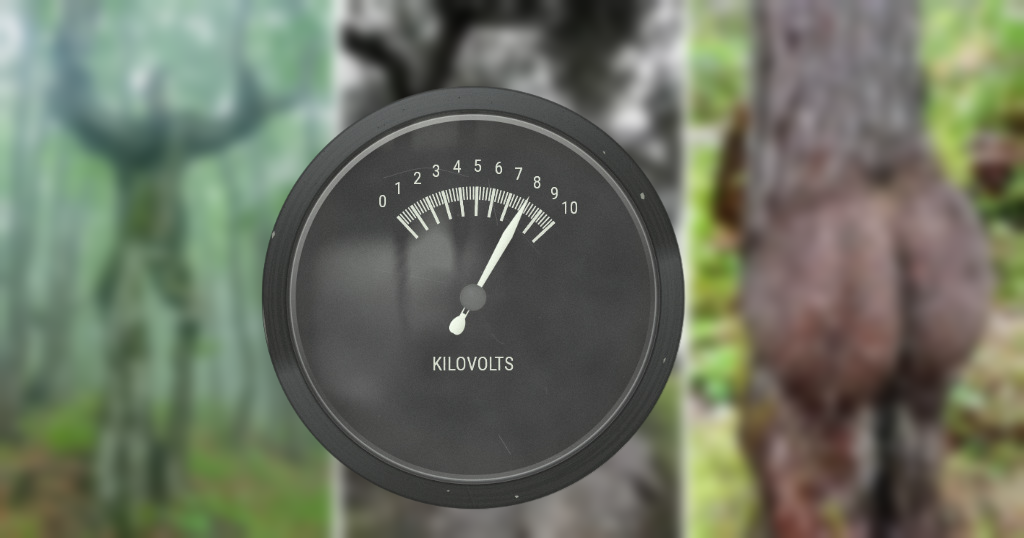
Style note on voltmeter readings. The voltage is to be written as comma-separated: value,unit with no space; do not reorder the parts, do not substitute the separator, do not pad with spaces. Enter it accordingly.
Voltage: 8,kV
